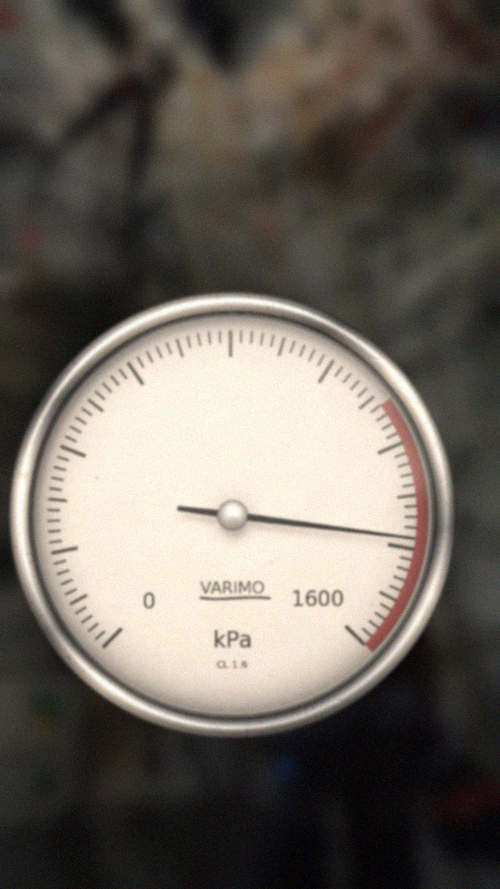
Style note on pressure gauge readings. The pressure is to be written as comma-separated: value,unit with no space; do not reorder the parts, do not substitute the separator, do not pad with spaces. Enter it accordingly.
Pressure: 1380,kPa
